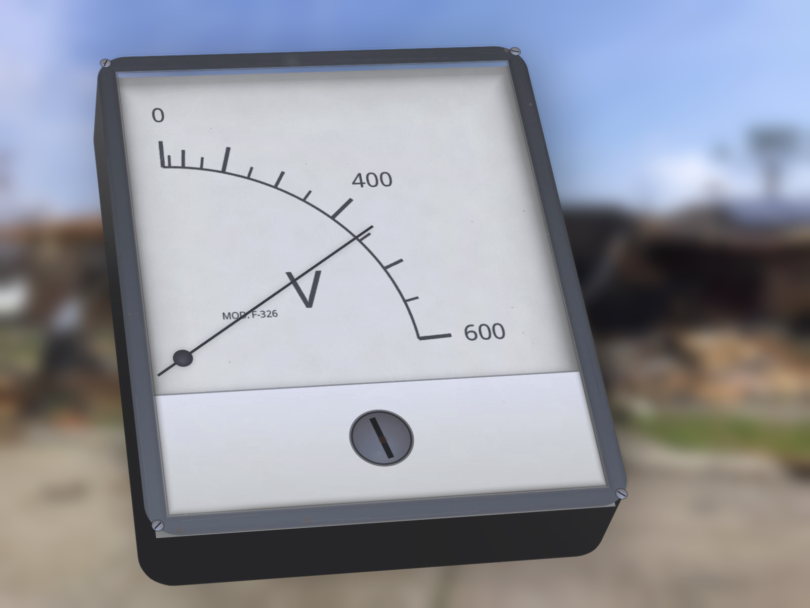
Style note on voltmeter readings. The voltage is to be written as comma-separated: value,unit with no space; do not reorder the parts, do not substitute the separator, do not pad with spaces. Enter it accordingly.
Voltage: 450,V
